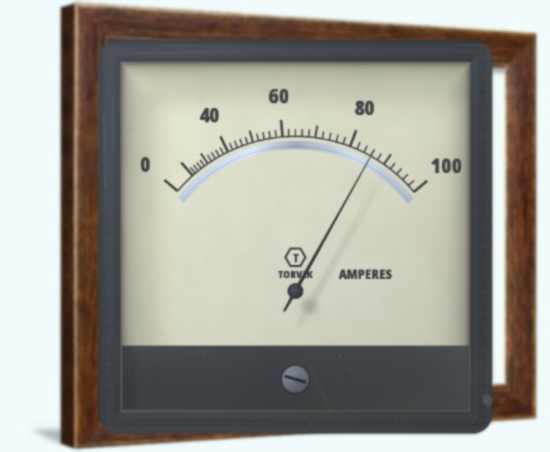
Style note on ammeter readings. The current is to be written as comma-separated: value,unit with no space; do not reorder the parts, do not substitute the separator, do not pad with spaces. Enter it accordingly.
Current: 86,A
